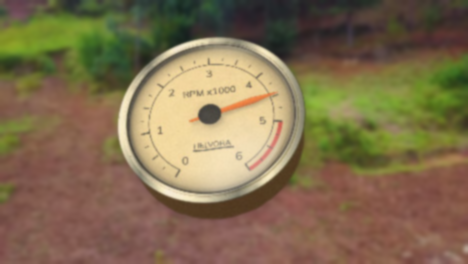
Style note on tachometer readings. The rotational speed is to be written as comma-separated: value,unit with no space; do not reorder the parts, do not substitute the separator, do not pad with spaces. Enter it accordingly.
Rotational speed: 4500,rpm
